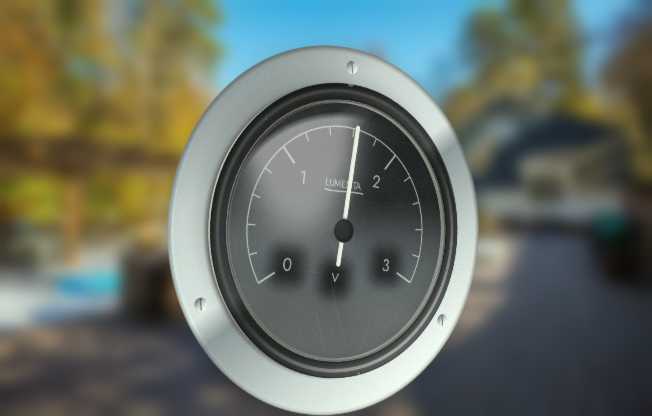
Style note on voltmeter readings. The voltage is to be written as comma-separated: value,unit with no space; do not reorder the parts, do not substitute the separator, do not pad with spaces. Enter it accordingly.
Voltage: 1.6,V
